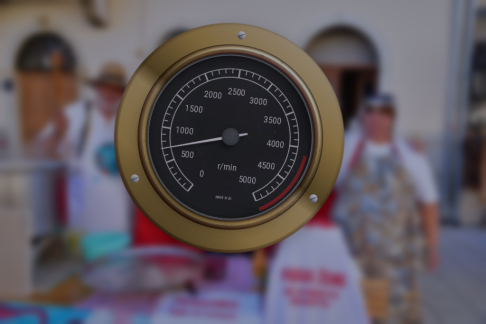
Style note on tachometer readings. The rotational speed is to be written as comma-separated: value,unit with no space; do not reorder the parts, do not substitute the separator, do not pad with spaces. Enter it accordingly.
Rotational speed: 700,rpm
